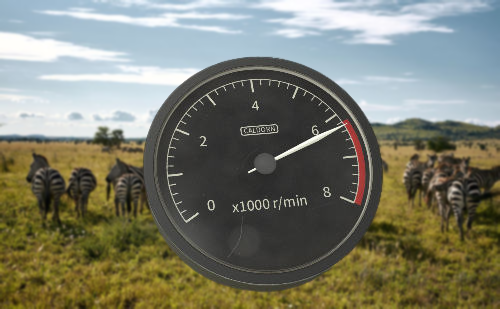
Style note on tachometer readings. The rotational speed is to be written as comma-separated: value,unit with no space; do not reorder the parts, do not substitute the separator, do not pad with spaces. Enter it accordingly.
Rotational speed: 6300,rpm
